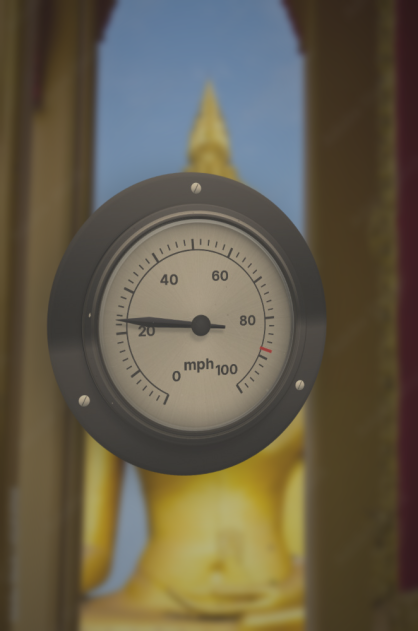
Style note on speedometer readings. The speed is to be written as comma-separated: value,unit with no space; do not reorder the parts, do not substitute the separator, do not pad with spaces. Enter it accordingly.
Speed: 23,mph
